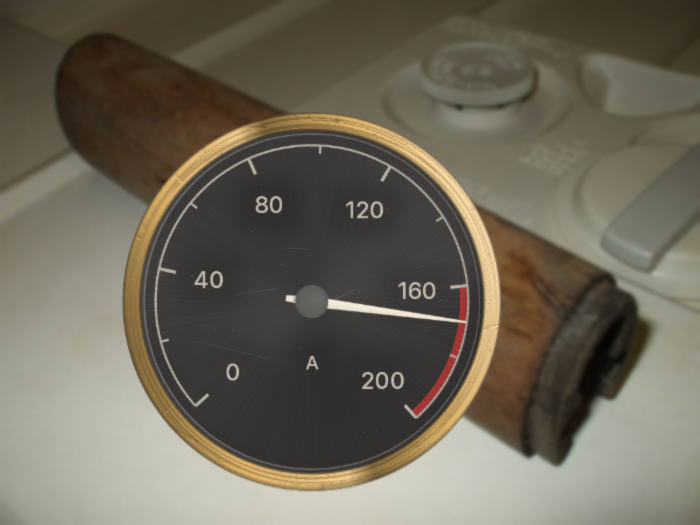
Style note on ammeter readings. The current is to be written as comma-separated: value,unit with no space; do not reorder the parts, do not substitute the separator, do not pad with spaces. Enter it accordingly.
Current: 170,A
